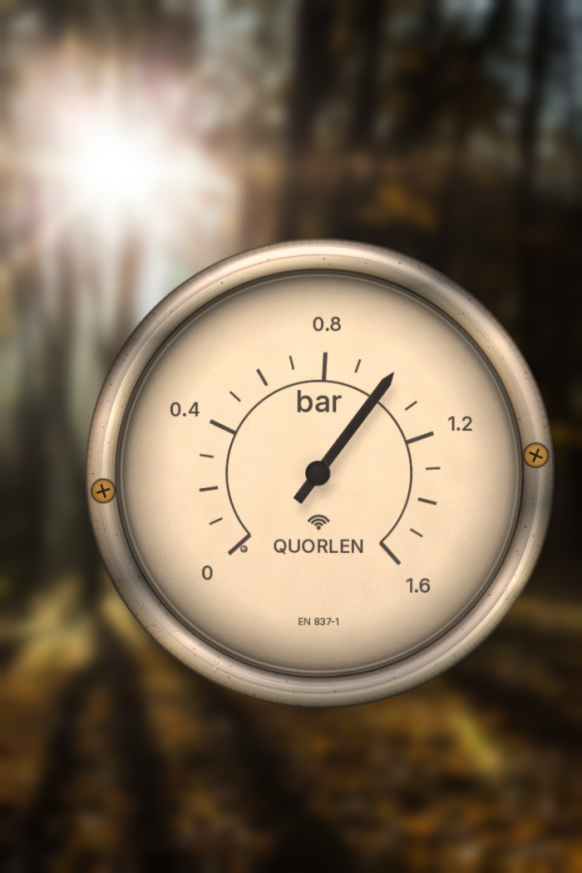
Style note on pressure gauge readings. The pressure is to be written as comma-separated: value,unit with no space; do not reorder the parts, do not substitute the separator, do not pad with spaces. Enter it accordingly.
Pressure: 1,bar
